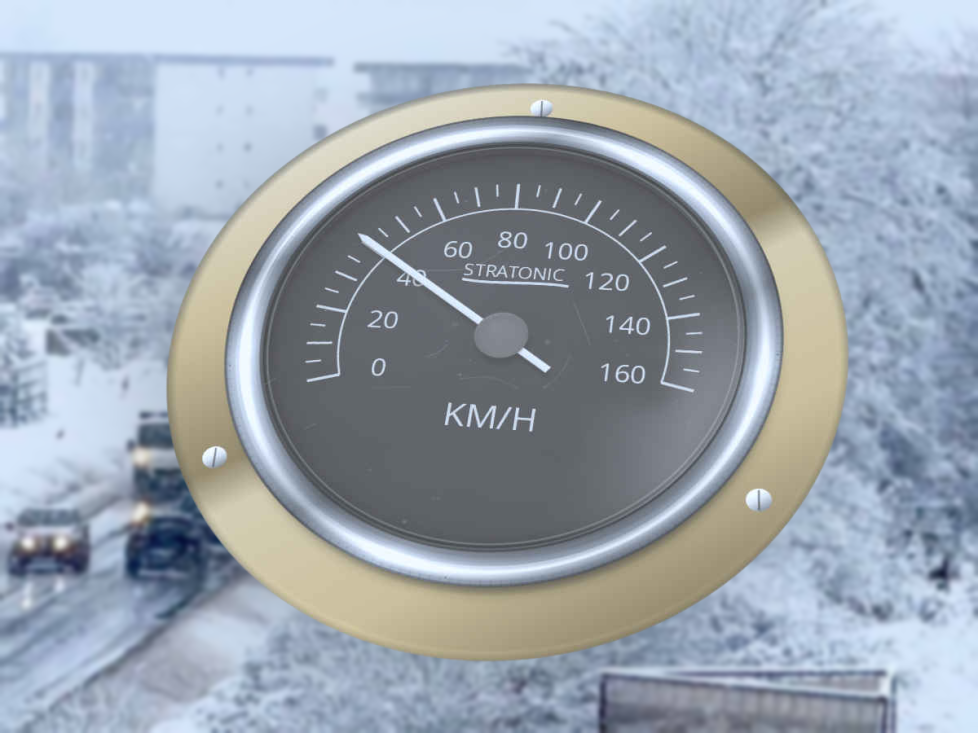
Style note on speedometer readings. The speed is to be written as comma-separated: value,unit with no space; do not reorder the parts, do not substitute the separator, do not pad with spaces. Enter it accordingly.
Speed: 40,km/h
